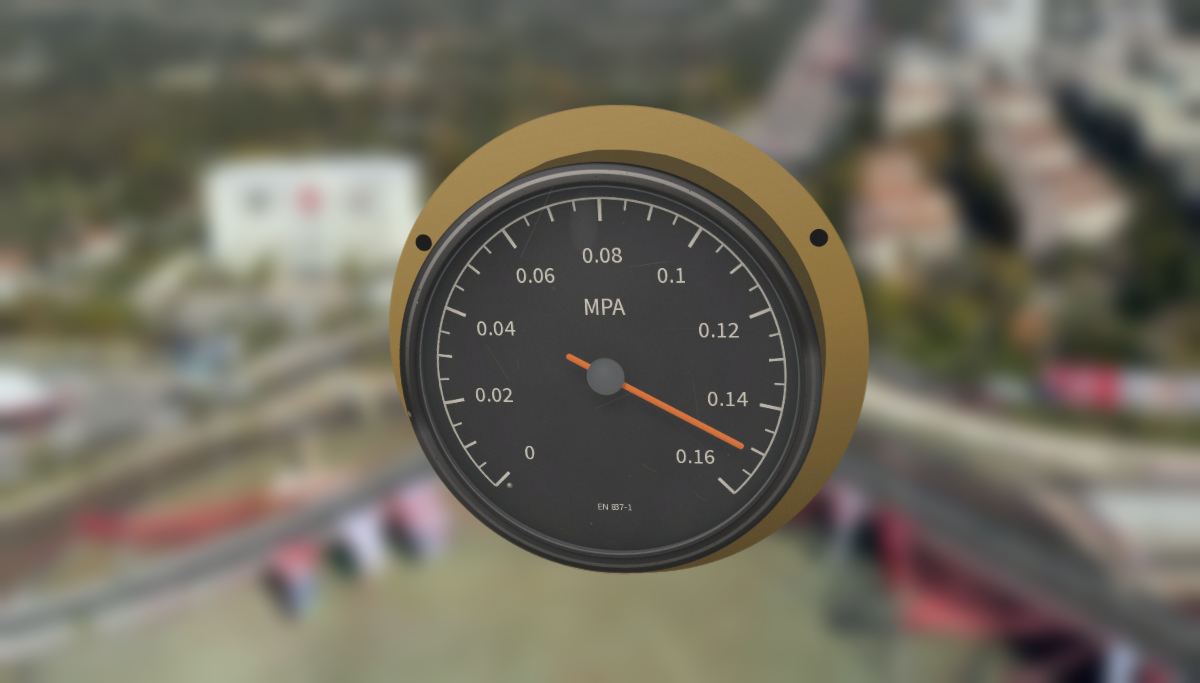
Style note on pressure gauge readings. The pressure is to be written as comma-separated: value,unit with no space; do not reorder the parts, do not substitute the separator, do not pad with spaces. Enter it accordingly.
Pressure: 0.15,MPa
